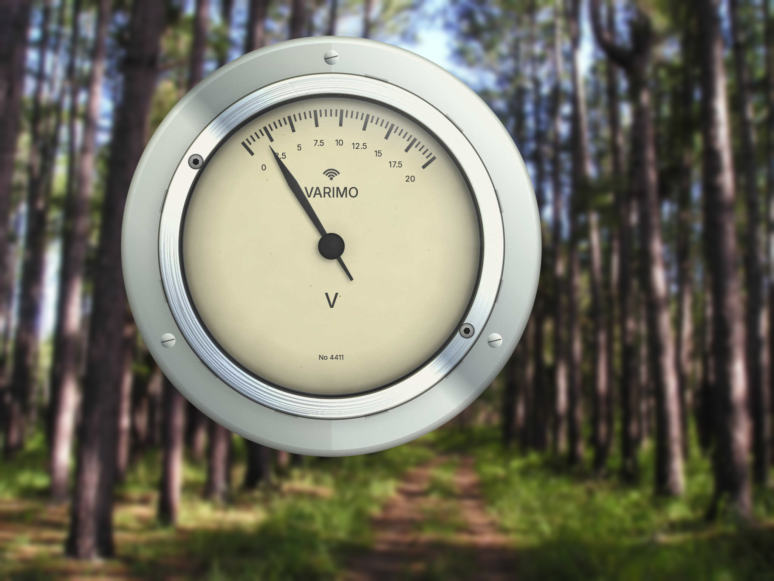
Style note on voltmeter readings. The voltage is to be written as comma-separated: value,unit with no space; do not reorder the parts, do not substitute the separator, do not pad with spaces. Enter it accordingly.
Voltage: 2,V
